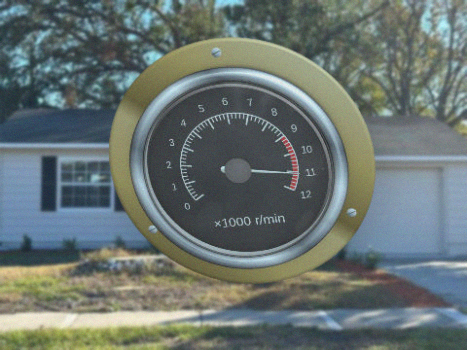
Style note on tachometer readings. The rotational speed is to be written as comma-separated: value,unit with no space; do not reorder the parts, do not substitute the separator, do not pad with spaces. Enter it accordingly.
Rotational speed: 11000,rpm
